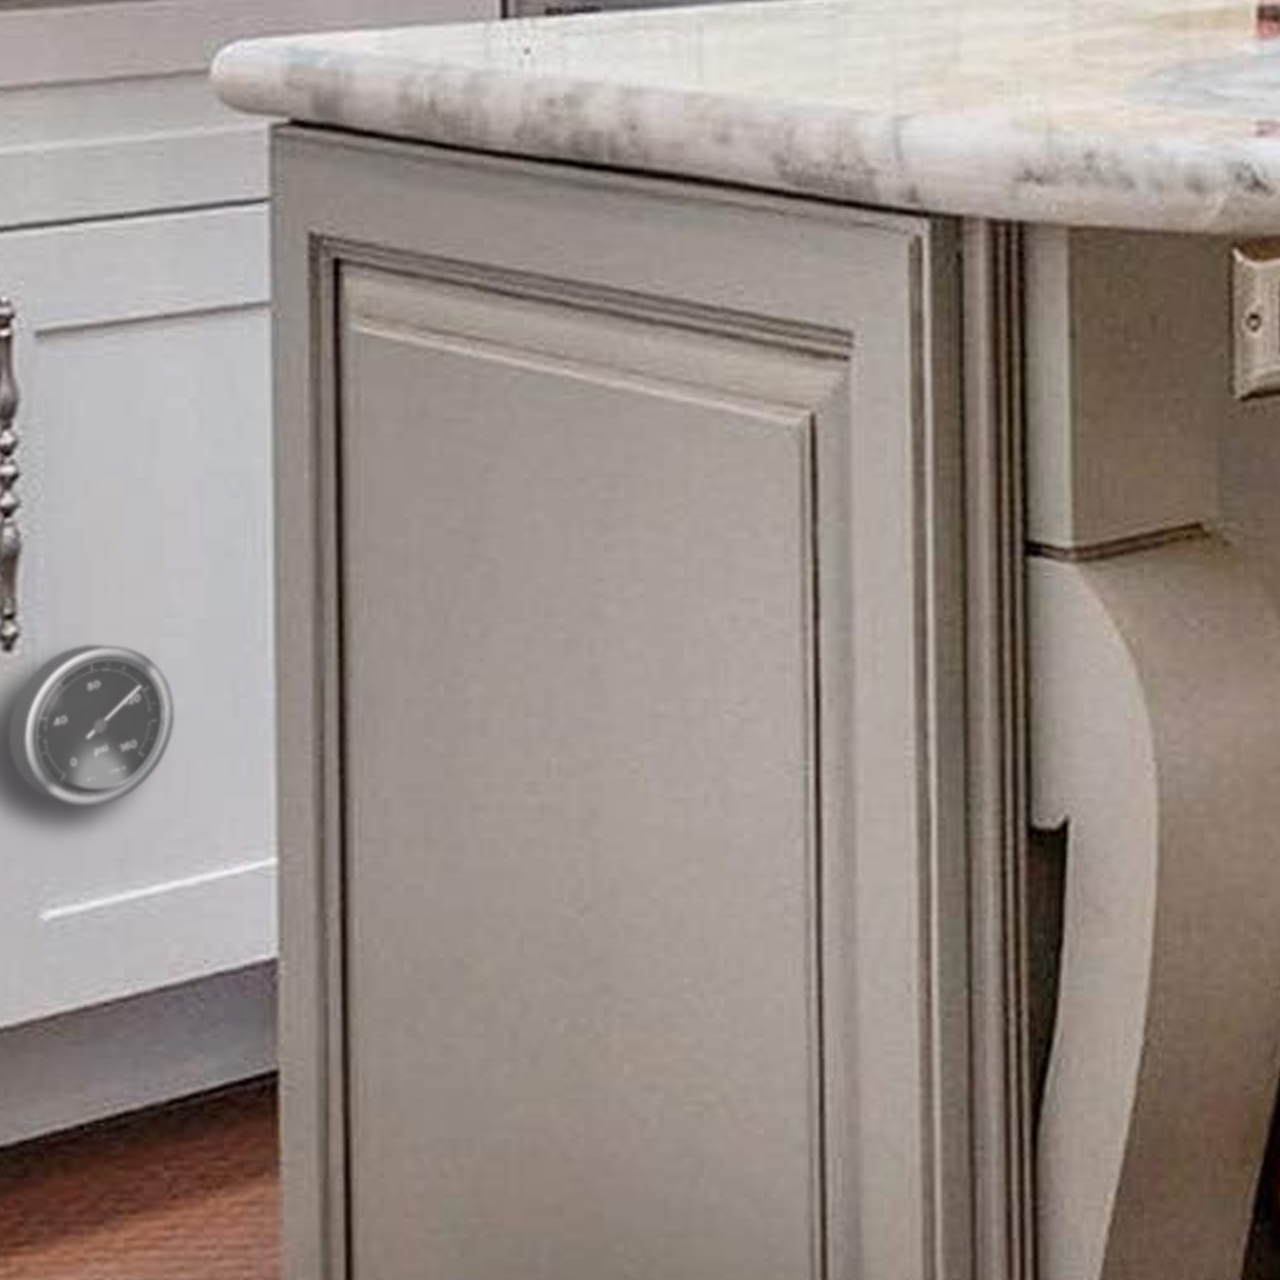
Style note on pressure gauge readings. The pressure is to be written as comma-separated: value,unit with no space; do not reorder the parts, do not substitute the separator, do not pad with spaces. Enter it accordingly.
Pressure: 115,psi
